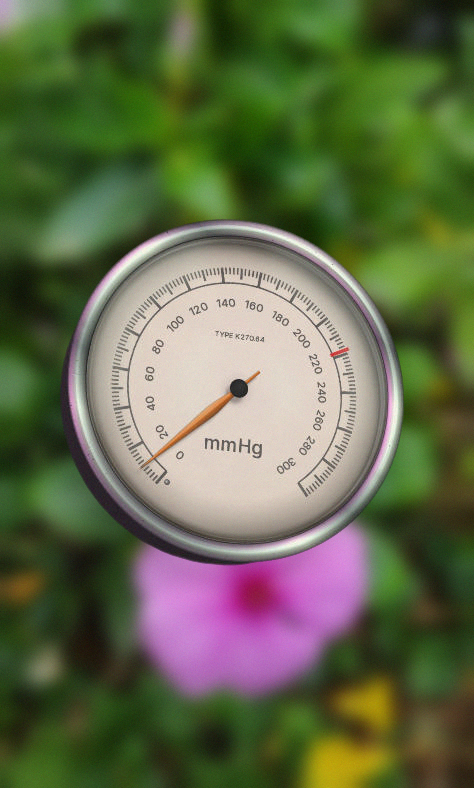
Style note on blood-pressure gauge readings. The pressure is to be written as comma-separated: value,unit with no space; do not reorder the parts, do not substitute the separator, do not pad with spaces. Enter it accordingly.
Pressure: 10,mmHg
